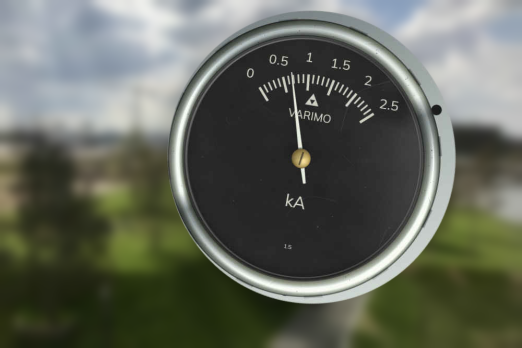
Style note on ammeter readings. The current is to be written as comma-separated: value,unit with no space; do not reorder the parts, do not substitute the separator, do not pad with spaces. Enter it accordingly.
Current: 0.7,kA
